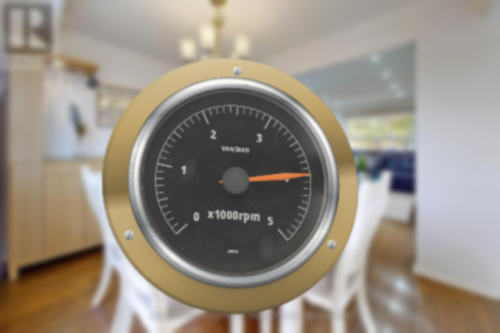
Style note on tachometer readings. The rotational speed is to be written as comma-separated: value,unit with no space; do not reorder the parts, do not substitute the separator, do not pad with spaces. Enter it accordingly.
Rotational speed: 4000,rpm
